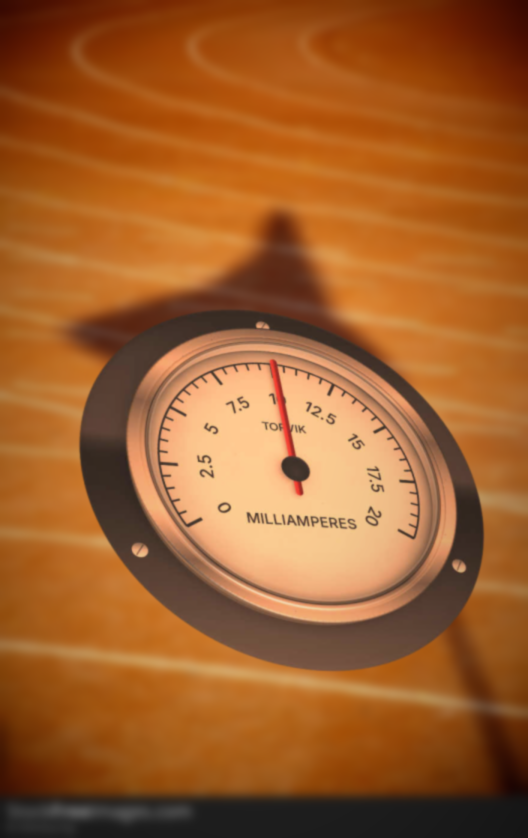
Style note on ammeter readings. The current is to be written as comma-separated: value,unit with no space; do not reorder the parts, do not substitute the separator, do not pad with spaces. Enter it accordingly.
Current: 10,mA
